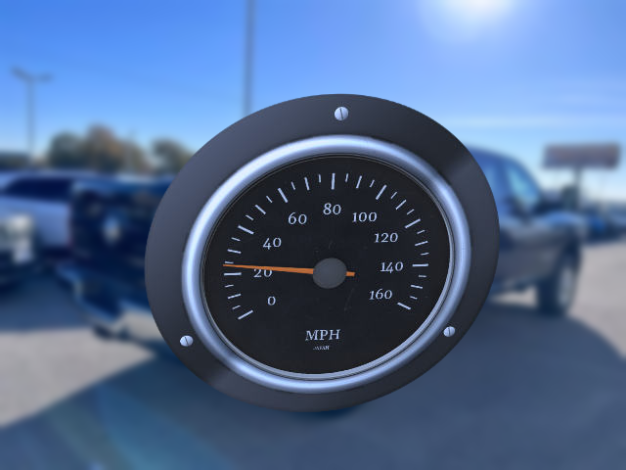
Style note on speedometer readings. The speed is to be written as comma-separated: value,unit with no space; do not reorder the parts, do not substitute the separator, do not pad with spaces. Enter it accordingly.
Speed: 25,mph
